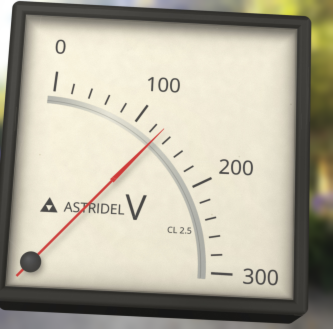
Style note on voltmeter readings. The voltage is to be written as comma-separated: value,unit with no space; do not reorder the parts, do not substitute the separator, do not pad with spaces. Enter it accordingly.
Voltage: 130,V
